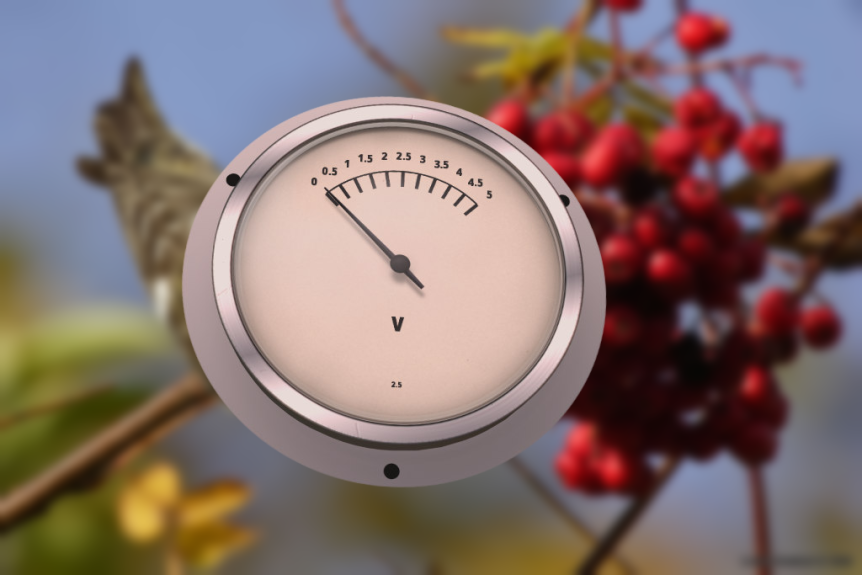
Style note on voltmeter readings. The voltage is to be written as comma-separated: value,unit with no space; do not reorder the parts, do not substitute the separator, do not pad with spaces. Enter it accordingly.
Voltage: 0,V
